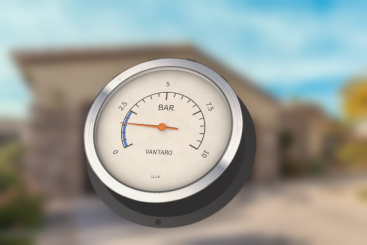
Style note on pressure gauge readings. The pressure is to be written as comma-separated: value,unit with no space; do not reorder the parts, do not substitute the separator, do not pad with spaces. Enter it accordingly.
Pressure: 1.5,bar
